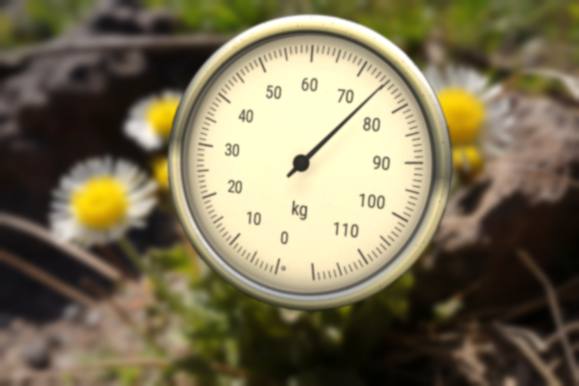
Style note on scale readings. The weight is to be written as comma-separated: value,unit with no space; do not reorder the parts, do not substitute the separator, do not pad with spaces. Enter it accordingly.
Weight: 75,kg
